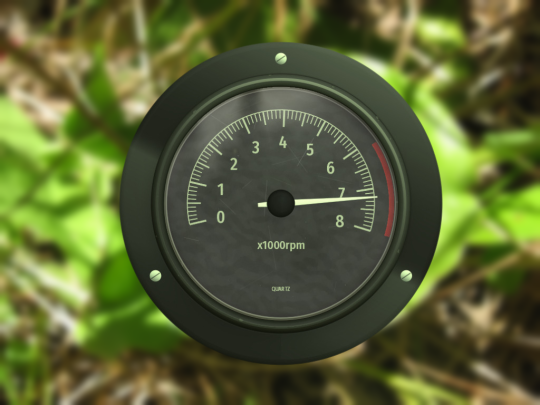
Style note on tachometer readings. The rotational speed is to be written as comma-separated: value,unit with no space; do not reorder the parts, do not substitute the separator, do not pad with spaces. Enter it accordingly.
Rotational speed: 7200,rpm
